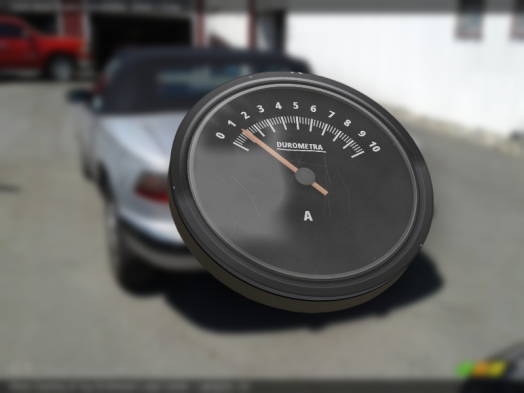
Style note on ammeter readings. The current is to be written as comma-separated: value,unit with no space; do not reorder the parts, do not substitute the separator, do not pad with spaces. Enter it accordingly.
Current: 1,A
